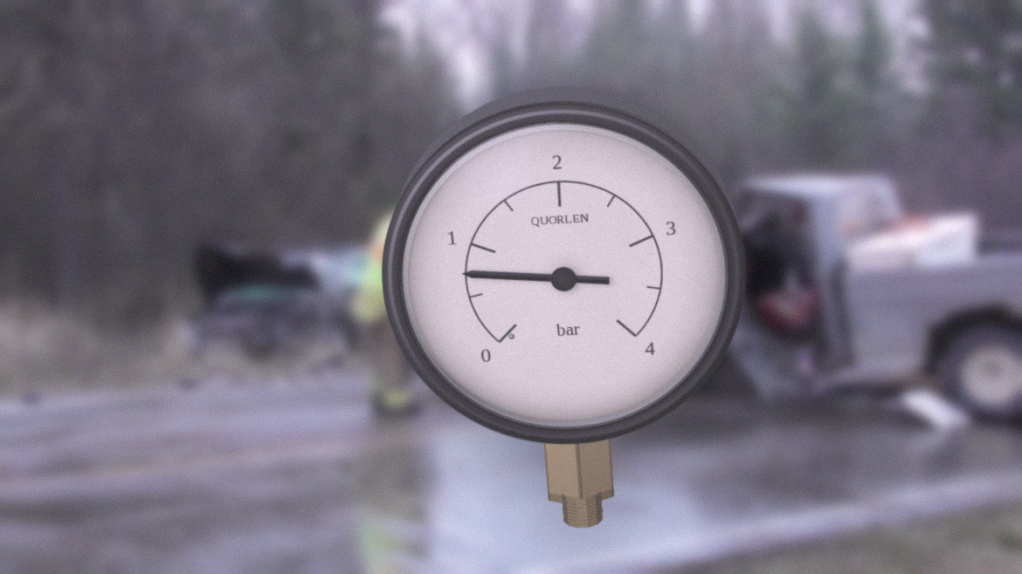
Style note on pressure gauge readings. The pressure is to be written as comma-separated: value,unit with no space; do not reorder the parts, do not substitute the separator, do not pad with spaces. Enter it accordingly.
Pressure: 0.75,bar
